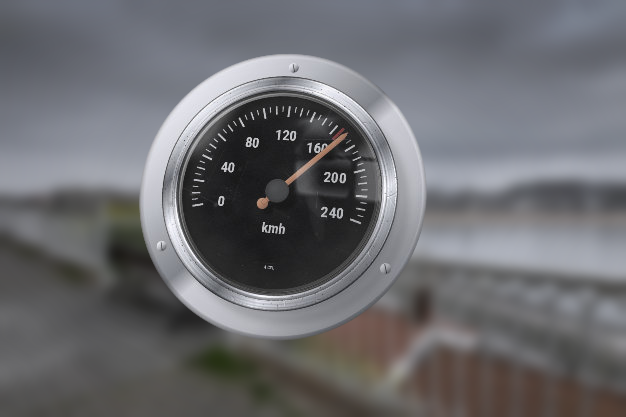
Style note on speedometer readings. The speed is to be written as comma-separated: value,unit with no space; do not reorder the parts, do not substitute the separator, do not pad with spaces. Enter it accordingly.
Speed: 170,km/h
